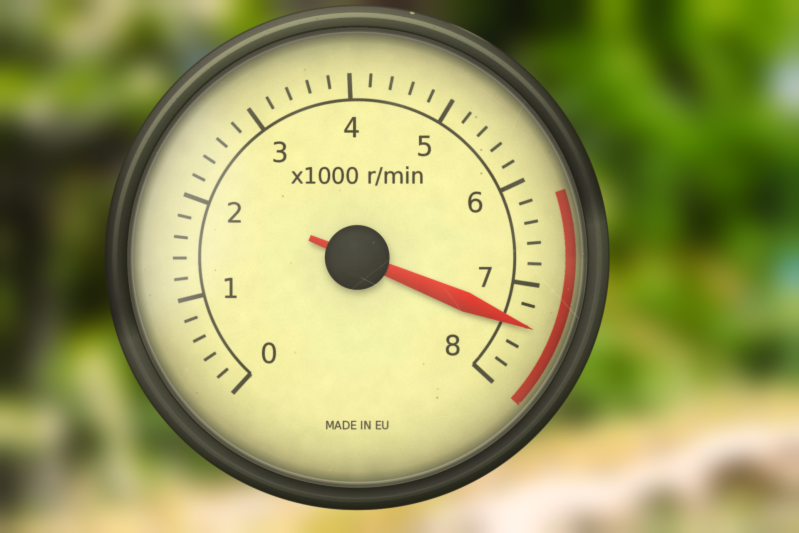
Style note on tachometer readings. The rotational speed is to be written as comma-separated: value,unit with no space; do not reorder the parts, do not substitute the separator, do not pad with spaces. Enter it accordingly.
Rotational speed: 7400,rpm
